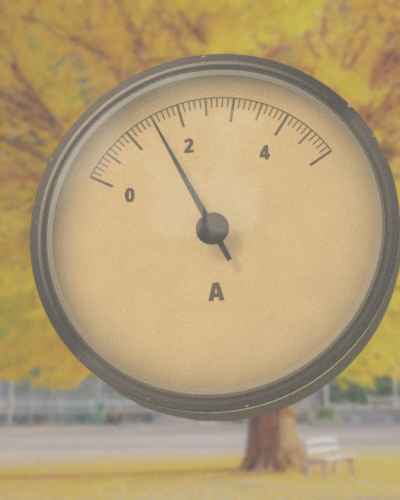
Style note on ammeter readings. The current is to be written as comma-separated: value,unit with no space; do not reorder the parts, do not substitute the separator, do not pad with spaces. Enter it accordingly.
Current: 1.5,A
